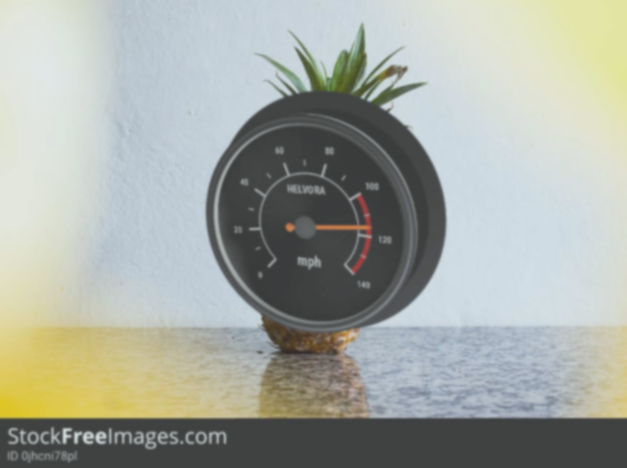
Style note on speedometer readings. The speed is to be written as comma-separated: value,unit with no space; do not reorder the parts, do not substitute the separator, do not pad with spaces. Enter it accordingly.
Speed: 115,mph
